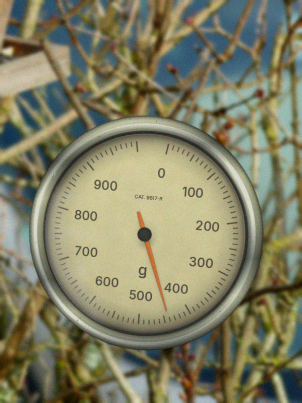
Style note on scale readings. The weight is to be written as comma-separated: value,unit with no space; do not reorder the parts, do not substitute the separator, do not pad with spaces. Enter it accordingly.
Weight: 440,g
